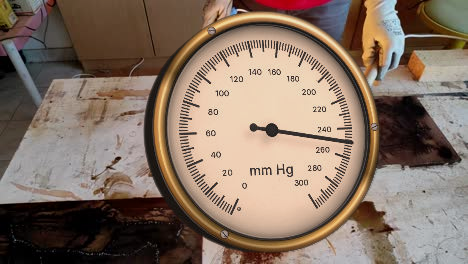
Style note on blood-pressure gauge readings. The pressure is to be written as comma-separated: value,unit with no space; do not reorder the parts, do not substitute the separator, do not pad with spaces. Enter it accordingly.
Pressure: 250,mmHg
